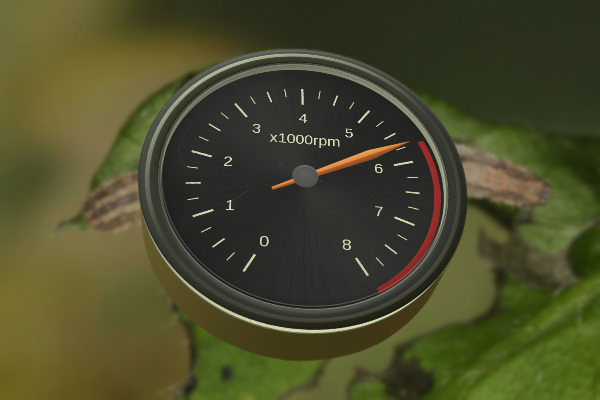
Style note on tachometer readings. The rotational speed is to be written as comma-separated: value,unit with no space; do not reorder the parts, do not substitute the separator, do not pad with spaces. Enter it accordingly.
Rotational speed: 5750,rpm
